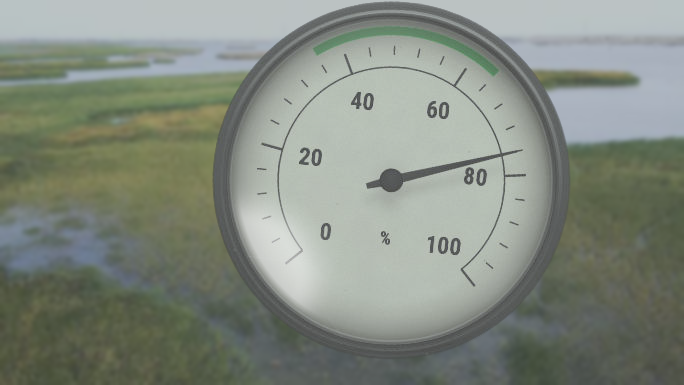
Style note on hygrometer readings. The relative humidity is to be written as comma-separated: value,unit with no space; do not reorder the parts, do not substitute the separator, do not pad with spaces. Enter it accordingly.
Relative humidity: 76,%
